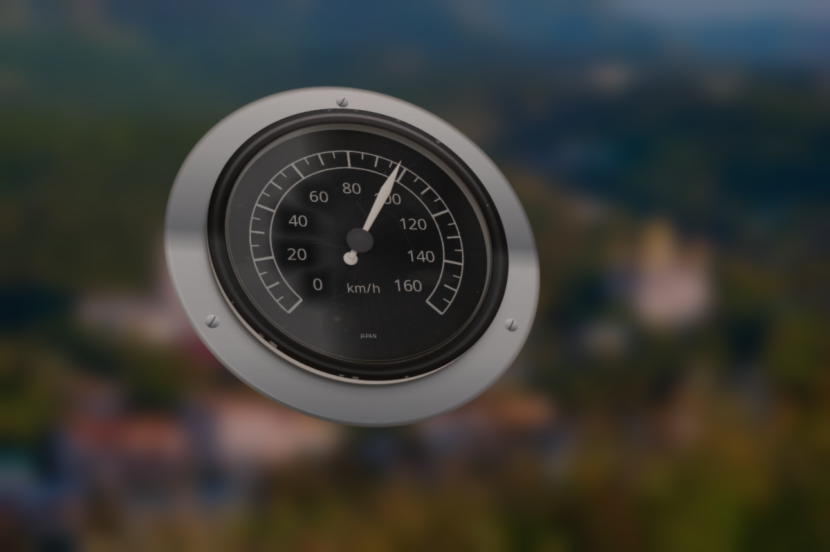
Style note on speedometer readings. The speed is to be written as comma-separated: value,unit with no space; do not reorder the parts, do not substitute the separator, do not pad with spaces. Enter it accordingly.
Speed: 97.5,km/h
